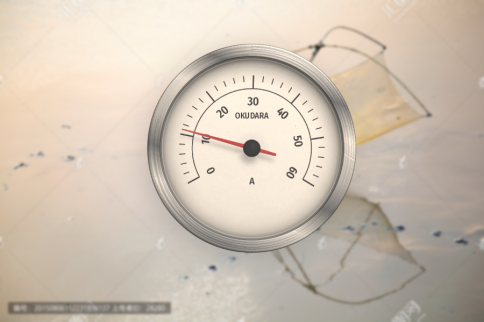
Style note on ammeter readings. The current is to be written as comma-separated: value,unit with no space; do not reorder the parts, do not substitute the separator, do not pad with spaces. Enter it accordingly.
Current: 11,A
